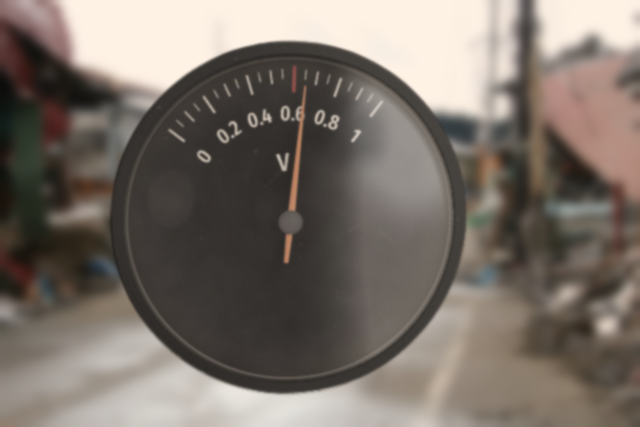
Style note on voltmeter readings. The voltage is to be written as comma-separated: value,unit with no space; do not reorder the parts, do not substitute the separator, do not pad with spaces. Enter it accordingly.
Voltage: 0.65,V
